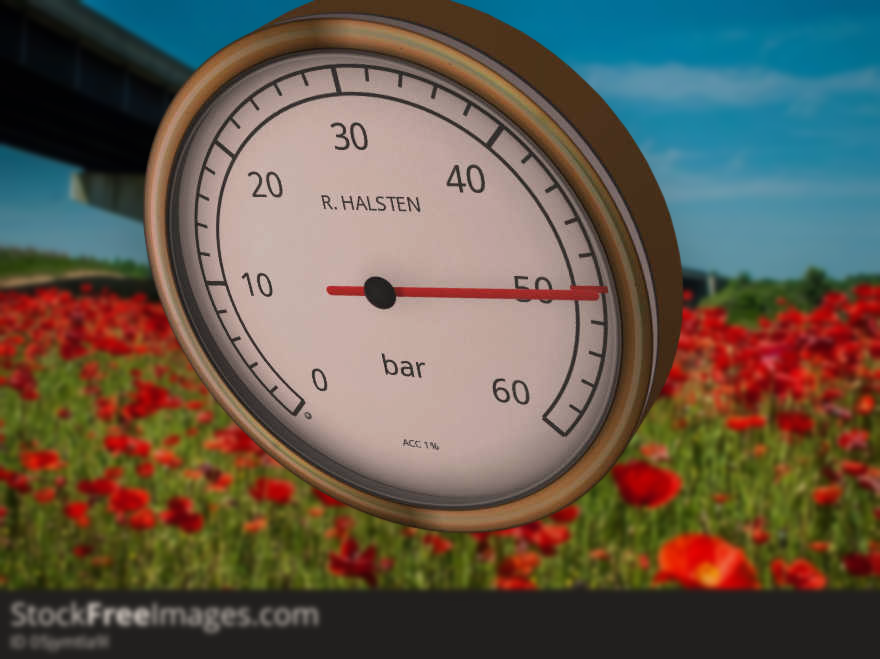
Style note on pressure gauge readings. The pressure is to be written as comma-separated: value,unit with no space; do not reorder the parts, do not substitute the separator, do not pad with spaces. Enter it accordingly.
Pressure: 50,bar
